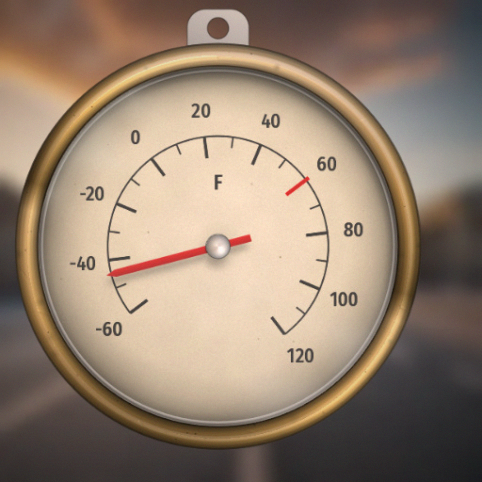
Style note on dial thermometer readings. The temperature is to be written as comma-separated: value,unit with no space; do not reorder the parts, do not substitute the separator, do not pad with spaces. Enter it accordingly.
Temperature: -45,°F
